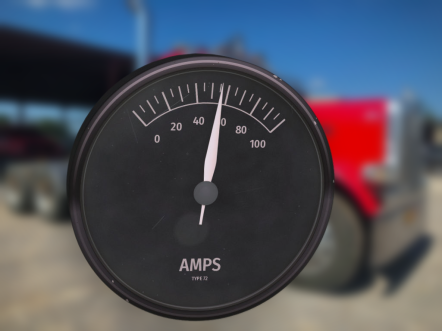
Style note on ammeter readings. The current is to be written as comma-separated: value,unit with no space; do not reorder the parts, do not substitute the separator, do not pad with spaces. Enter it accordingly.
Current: 55,A
